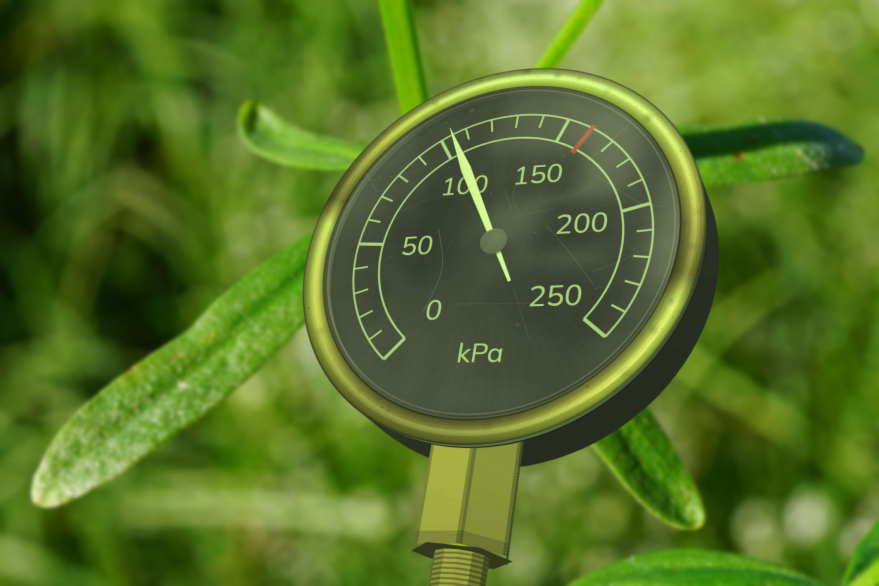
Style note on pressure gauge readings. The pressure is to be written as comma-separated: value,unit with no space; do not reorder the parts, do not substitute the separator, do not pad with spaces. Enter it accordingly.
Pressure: 105,kPa
